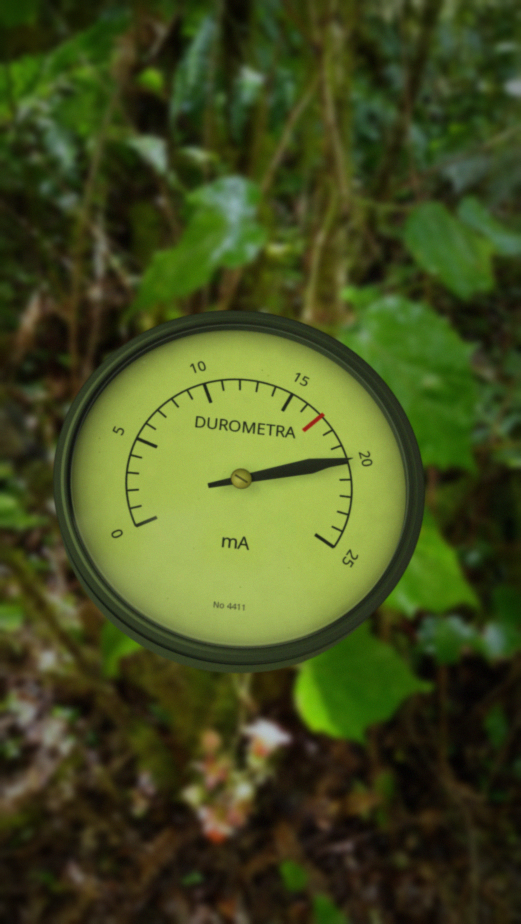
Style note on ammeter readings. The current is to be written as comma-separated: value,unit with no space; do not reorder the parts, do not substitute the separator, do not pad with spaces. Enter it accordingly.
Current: 20,mA
